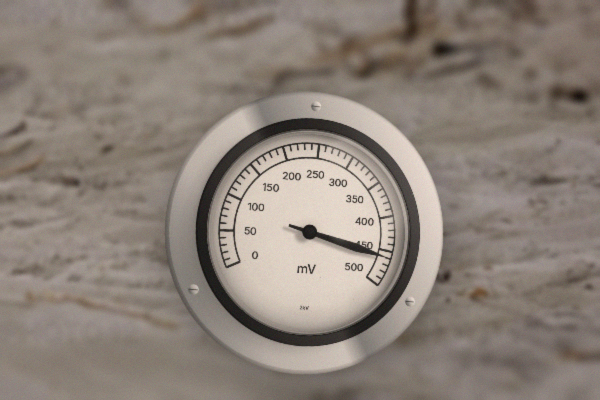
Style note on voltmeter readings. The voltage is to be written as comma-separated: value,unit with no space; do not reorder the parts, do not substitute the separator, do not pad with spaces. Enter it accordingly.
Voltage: 460,mV
